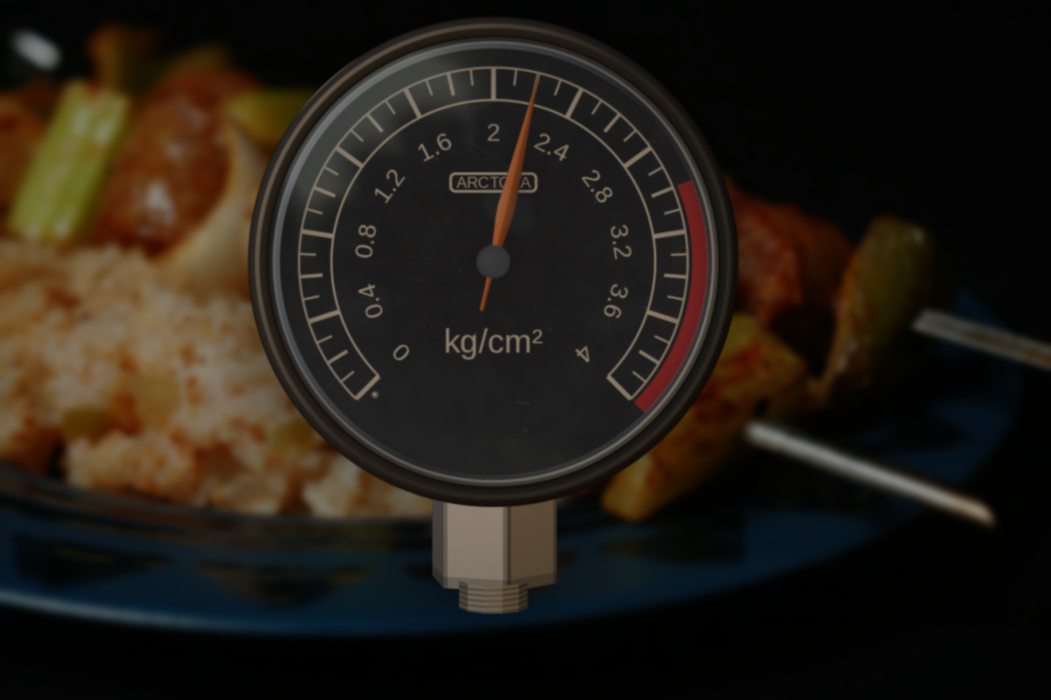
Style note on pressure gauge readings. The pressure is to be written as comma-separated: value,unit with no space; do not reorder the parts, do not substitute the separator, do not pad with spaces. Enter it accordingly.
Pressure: 2.2,kg/cm²
